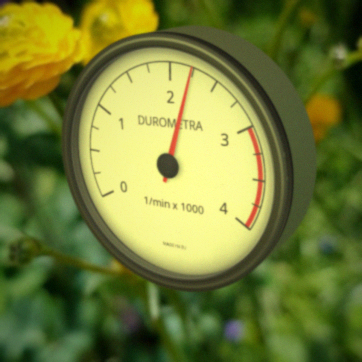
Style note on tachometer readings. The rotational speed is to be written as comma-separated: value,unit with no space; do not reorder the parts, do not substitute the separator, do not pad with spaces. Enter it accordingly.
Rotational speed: 2250,rpm
